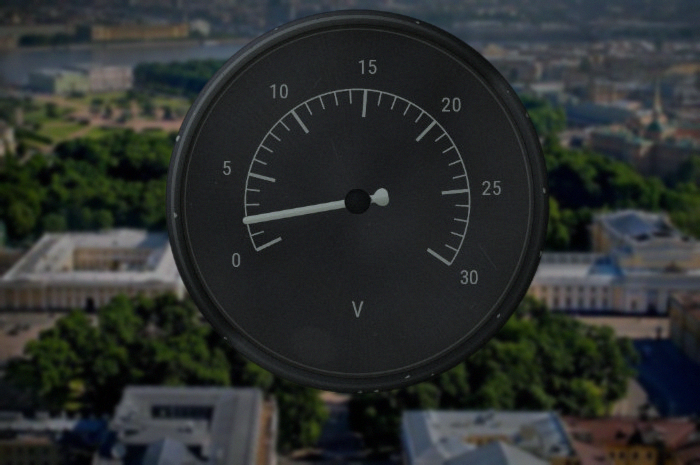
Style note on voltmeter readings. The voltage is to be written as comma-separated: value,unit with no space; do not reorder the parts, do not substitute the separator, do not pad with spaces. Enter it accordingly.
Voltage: 2,V
